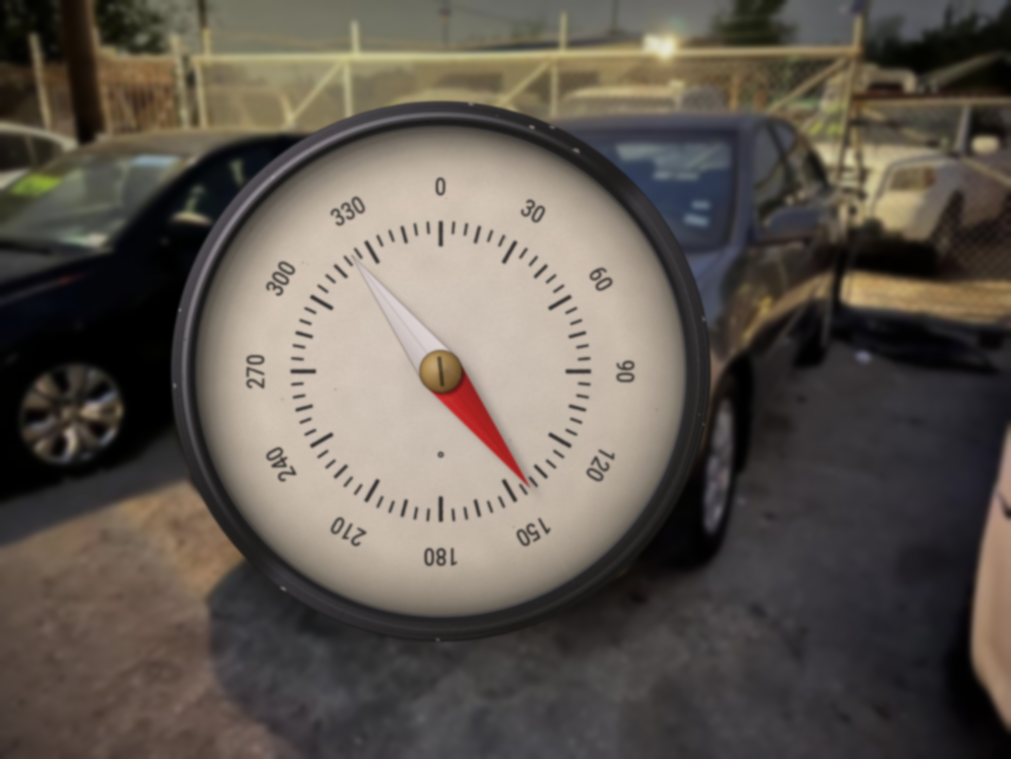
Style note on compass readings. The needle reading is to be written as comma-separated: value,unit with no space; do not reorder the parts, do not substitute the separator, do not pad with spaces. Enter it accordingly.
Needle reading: 142.5,°
